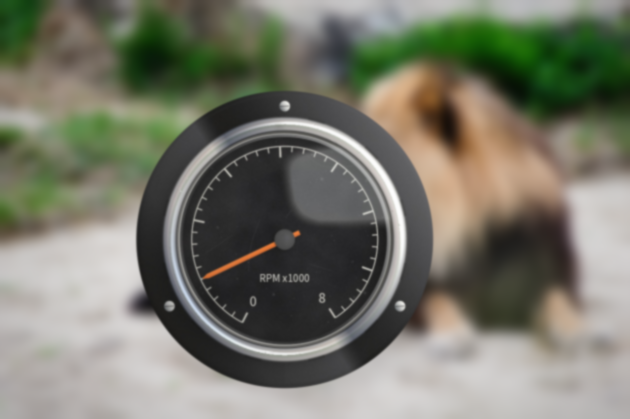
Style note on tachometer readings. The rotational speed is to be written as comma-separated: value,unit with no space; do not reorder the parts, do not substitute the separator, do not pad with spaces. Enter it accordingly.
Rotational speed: 1000,rpm
